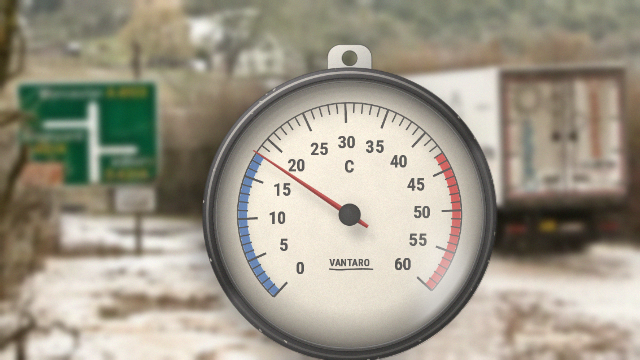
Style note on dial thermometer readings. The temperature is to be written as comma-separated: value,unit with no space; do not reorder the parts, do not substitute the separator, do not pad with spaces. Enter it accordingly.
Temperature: 18,°C
